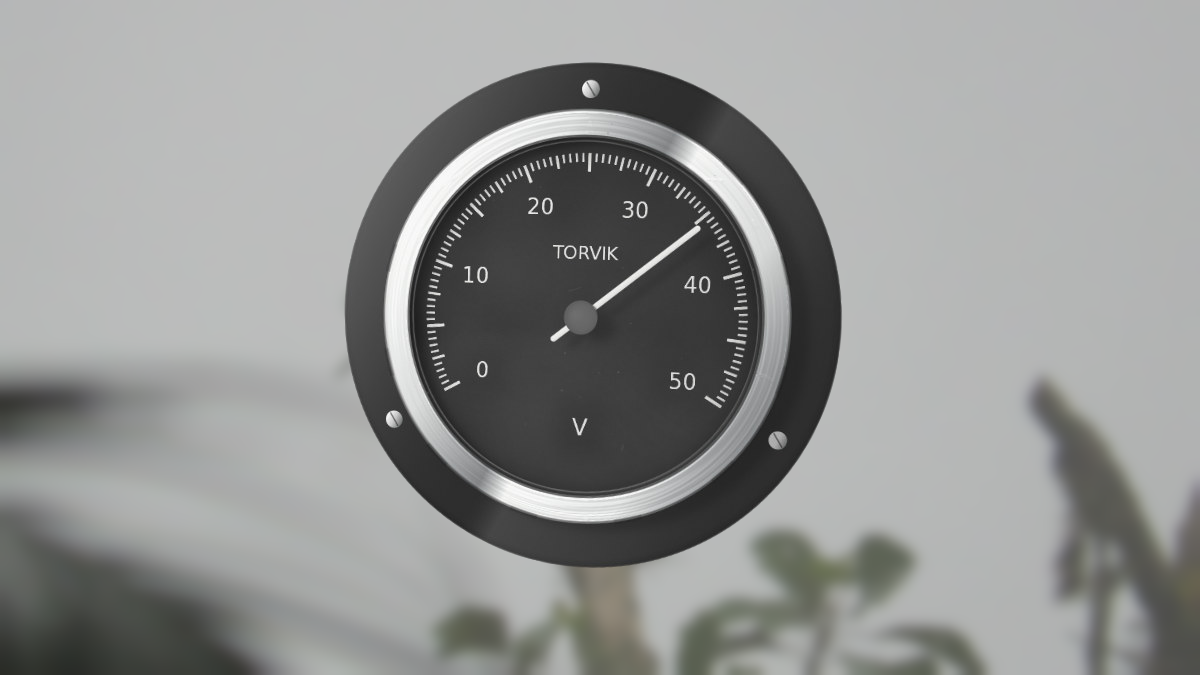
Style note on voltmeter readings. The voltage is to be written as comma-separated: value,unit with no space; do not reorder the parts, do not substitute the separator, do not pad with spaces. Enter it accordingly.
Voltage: 35.5,V
